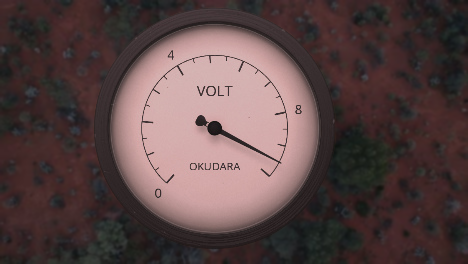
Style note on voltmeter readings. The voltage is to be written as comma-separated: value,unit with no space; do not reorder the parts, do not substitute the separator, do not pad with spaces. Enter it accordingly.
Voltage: 9.5,V
